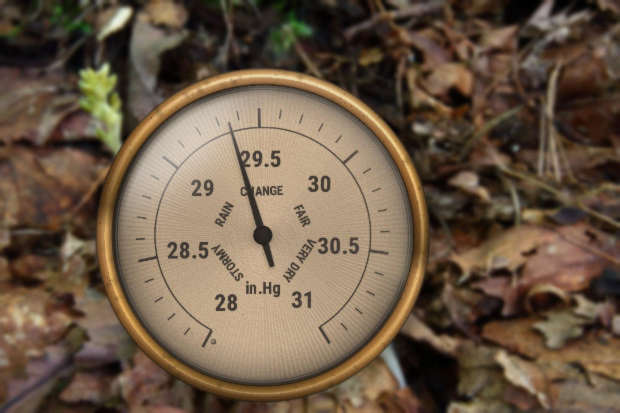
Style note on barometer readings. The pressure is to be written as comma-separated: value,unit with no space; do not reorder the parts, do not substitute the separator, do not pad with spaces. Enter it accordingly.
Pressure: 29.35,inHg
